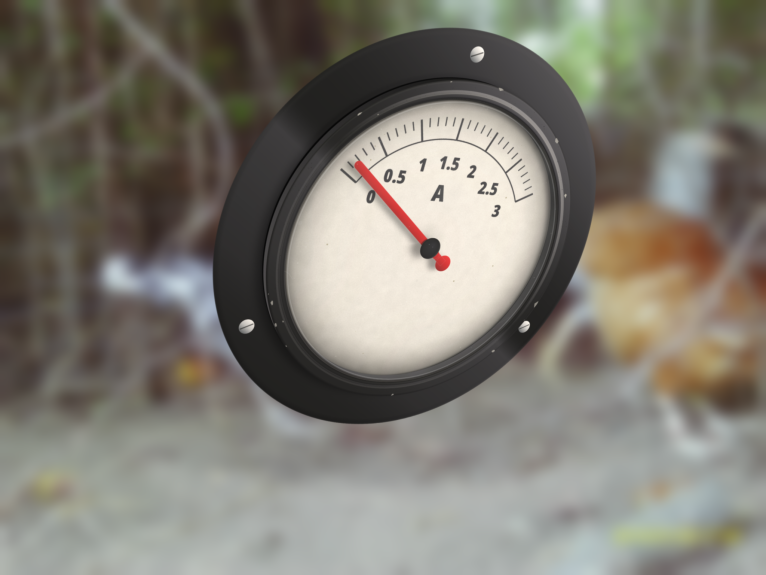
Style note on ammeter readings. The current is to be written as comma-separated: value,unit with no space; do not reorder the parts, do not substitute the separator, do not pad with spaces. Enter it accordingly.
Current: 0.15,A
